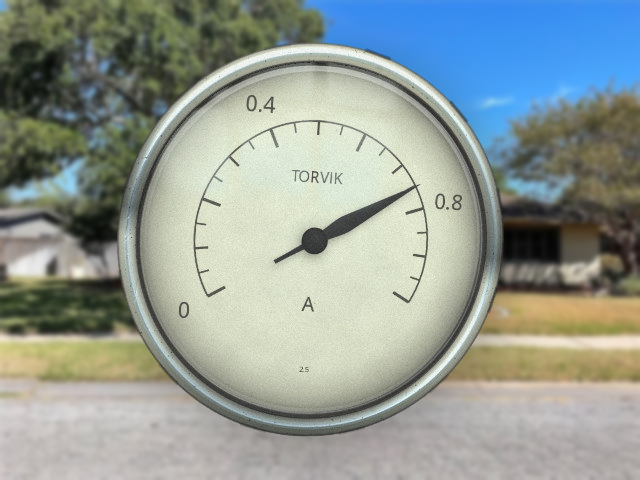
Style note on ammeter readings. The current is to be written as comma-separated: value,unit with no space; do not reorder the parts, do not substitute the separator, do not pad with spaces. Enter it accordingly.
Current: 0.75,A
